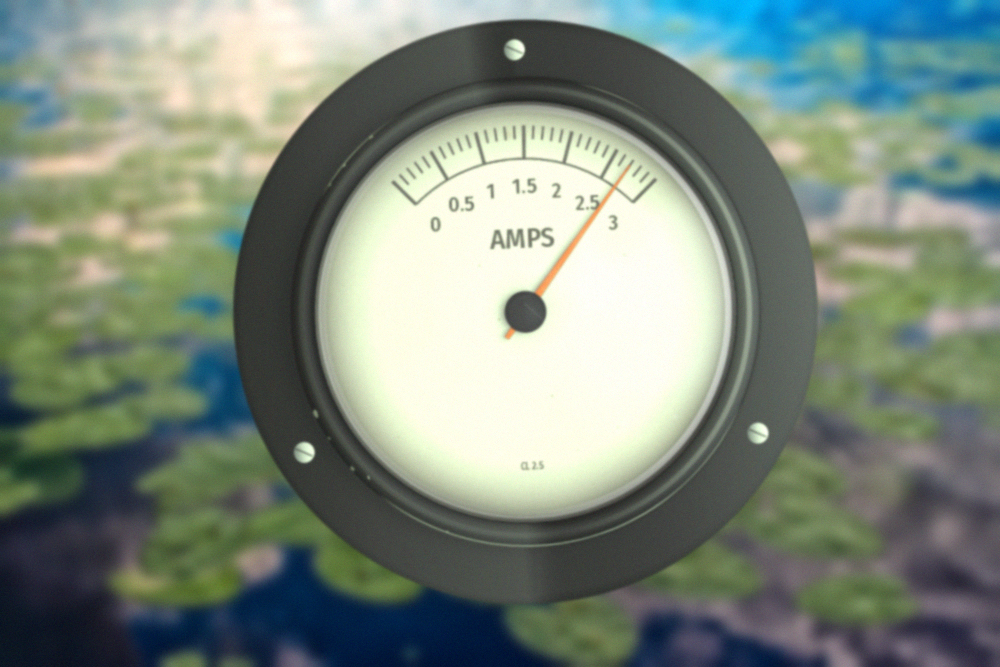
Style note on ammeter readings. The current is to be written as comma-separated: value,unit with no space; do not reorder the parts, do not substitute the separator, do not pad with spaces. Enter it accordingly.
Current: 2.7,A
